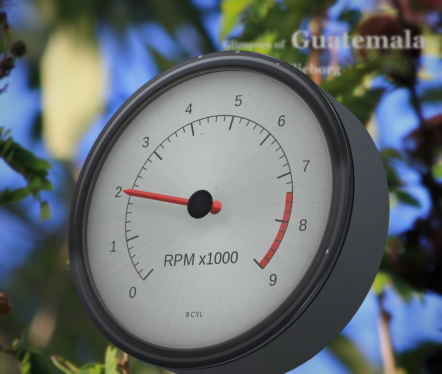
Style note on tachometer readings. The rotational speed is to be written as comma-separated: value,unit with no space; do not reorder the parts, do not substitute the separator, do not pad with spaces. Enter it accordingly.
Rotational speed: 2000,rpm
